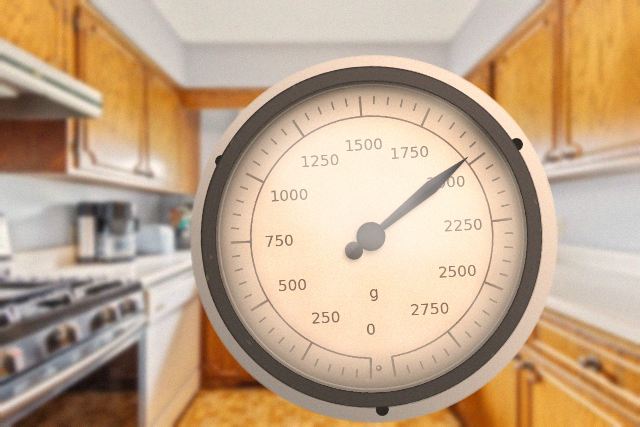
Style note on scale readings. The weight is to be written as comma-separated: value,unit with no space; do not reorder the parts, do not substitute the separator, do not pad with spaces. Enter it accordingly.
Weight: 1975,g
